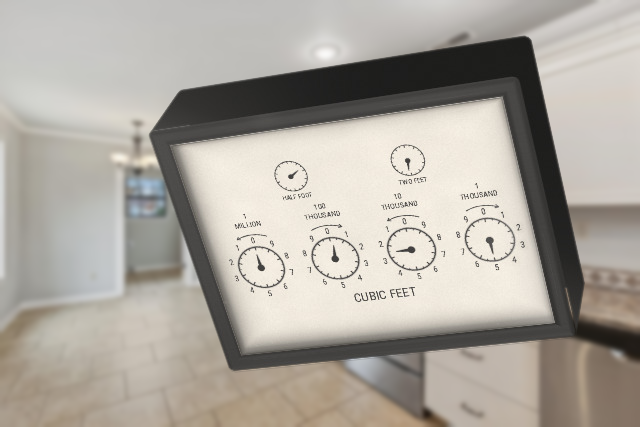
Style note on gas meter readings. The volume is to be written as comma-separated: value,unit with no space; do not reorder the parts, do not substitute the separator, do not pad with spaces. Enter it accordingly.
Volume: 2500,ft³
